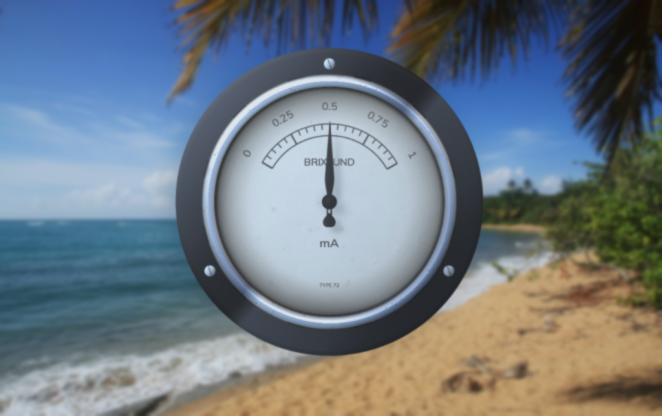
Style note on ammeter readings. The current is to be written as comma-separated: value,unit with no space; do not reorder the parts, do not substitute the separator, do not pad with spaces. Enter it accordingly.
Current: 0.5,mA
